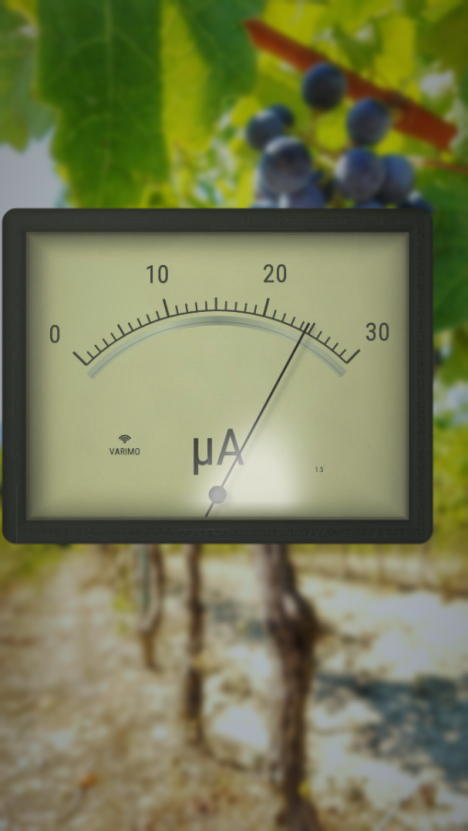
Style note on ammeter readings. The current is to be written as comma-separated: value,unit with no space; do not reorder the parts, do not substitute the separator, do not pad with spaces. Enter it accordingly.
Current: 24.5,µA
